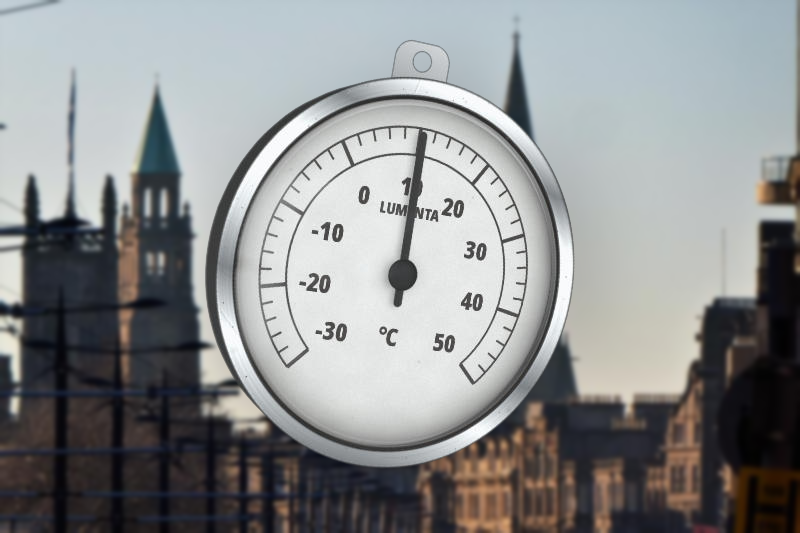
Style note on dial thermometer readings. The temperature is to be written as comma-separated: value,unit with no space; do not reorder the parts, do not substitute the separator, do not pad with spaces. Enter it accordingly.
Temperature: 10,°C
